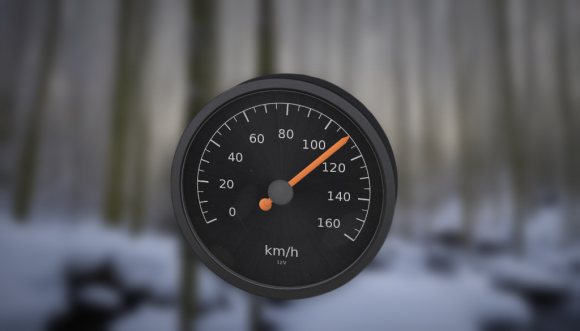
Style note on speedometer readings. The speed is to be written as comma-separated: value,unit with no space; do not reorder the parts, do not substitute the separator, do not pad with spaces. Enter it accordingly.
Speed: 110,km/h
